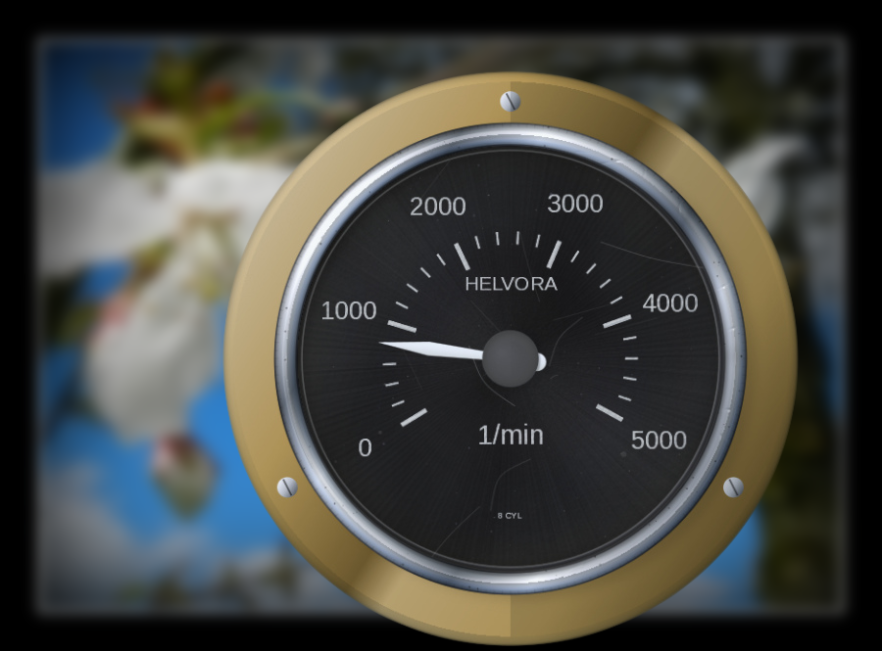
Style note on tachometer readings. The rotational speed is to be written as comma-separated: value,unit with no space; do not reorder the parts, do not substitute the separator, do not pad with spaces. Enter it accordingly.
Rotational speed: 800,rpm
